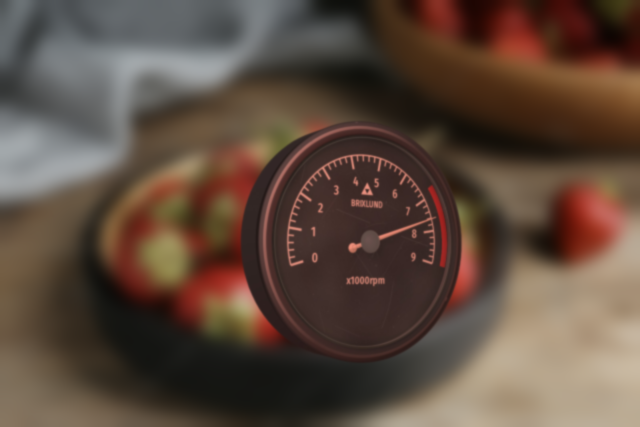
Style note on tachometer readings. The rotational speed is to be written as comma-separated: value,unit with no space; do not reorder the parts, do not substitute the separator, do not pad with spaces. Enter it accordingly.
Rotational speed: 7600,rpm
